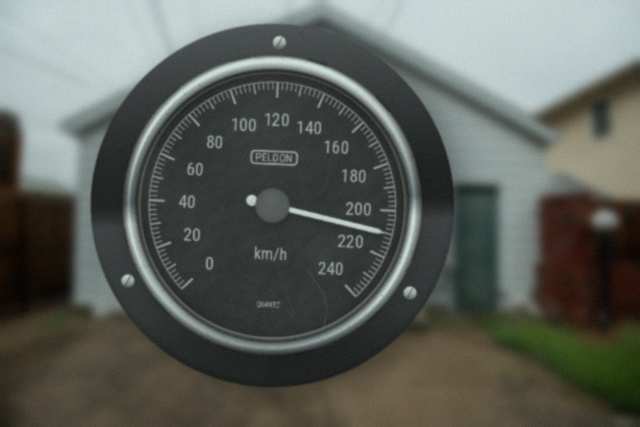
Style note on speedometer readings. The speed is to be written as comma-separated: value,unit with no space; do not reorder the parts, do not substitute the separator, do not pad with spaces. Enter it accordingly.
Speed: 210,km/h
